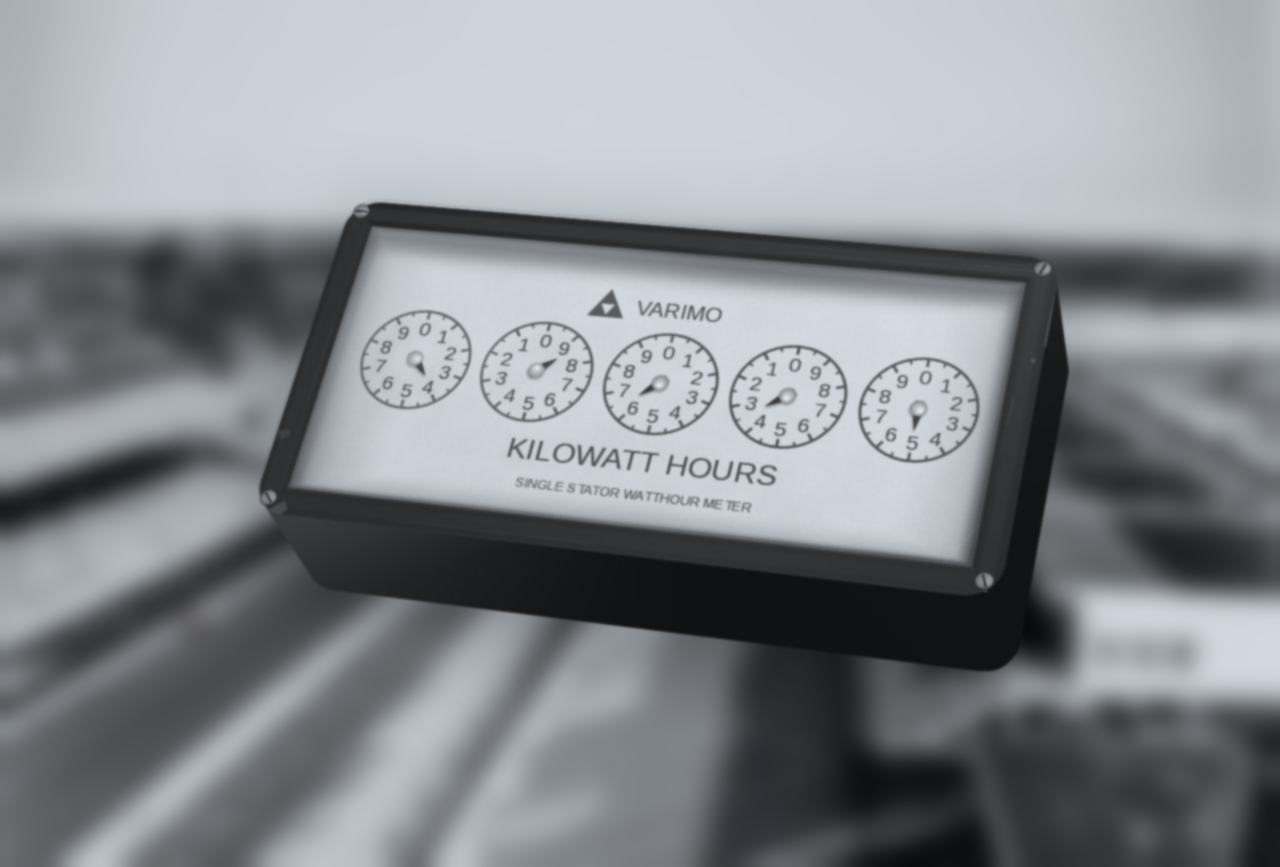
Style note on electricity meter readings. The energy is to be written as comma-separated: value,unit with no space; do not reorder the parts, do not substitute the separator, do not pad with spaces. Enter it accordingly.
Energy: 38635,kWh
